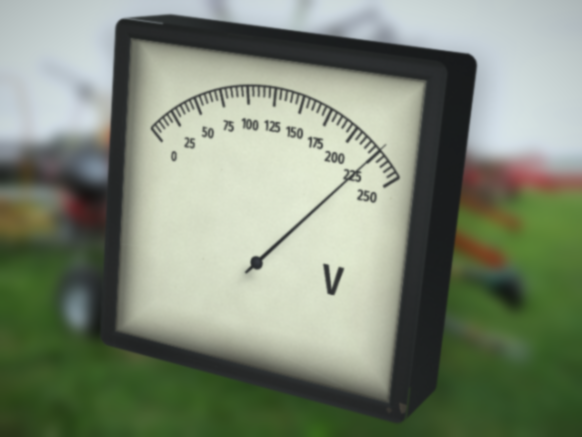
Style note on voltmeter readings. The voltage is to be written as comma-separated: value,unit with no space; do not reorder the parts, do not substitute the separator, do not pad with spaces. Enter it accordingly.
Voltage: 225,V
